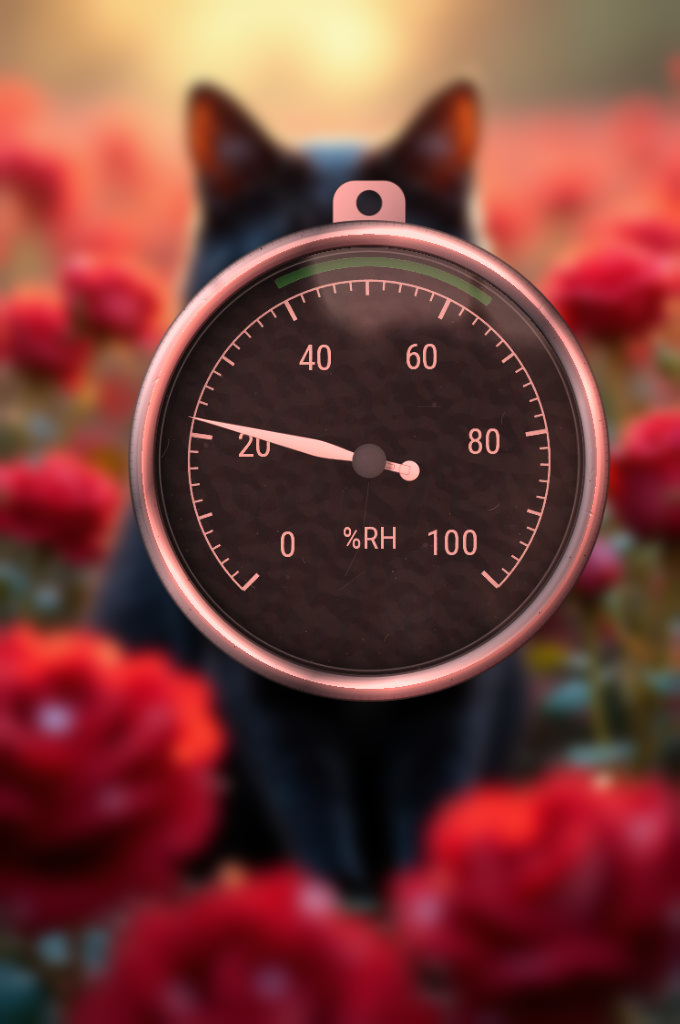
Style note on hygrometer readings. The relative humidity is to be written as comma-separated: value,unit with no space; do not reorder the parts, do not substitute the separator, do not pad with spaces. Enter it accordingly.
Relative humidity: 22,%
